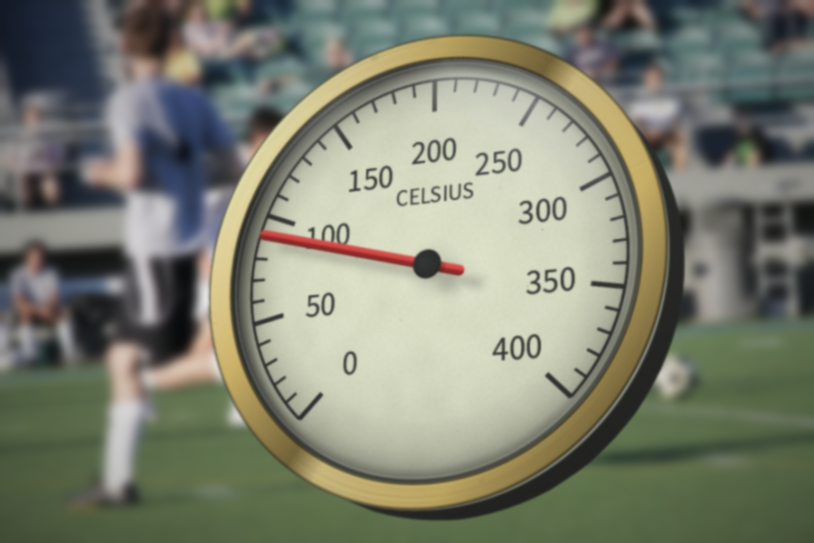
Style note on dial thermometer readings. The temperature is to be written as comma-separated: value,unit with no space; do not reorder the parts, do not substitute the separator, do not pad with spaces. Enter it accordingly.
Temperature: 90,°C
